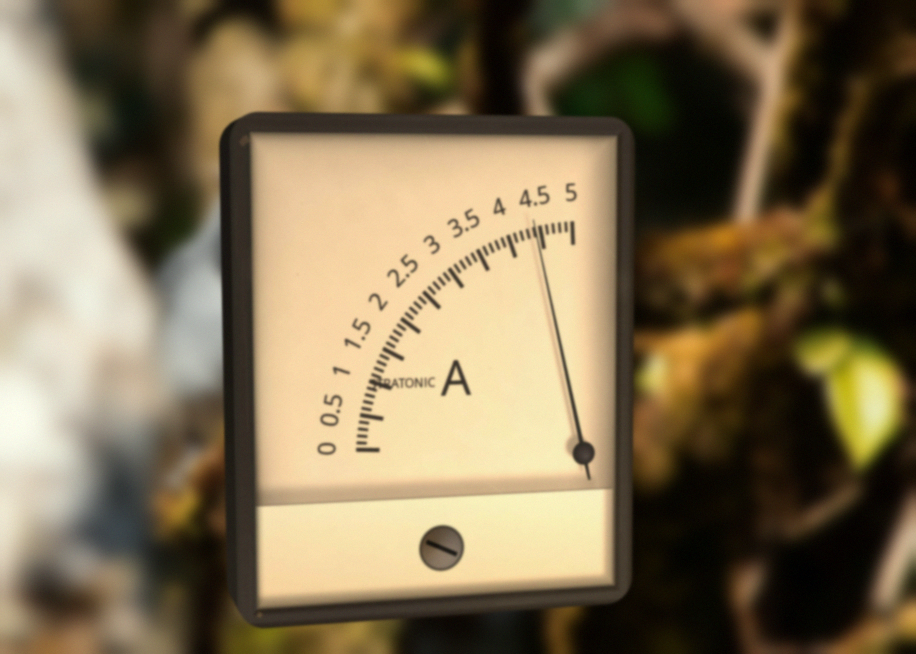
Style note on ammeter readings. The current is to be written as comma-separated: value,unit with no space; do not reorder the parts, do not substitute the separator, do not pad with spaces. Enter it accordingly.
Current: 4.4,A
